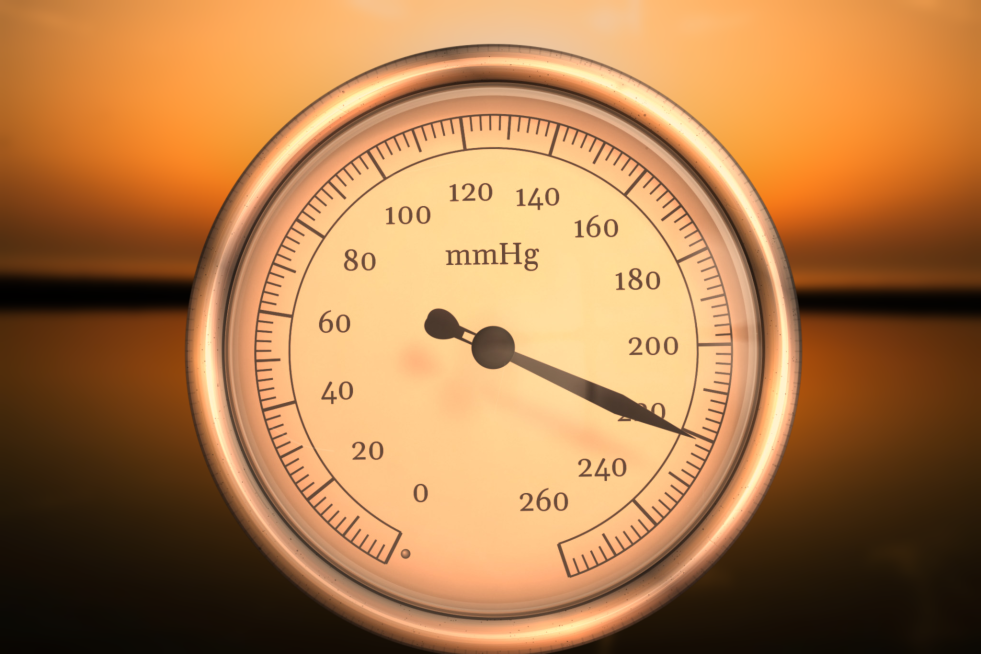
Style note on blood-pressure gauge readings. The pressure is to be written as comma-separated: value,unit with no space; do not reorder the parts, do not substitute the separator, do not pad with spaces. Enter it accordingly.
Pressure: 221,mmHg
